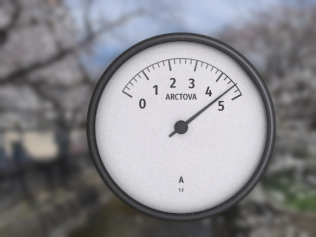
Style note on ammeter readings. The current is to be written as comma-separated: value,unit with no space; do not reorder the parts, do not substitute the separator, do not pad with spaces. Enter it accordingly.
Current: 4.6,A
